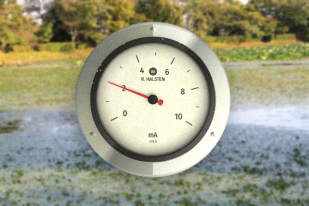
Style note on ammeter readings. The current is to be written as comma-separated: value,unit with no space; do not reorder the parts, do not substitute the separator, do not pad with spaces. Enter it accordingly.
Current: 2,mA
